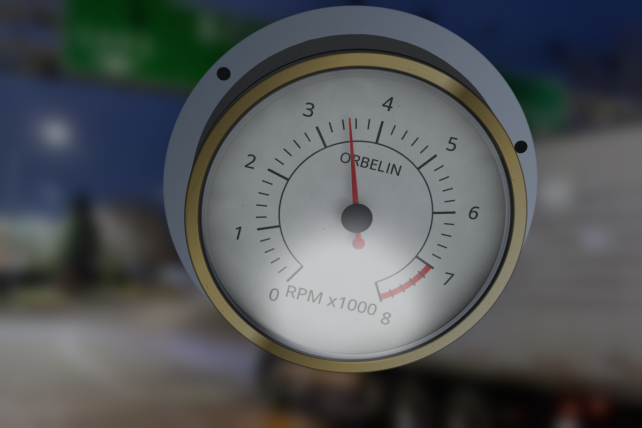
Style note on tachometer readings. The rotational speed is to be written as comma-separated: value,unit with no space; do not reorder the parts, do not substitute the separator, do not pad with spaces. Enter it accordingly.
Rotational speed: 3500,rpm
